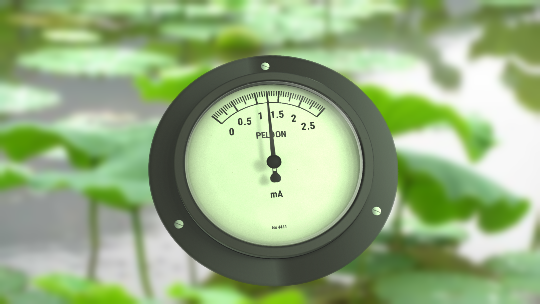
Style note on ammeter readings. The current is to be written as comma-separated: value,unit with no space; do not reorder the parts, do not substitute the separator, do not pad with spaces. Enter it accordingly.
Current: 1.25,mA
